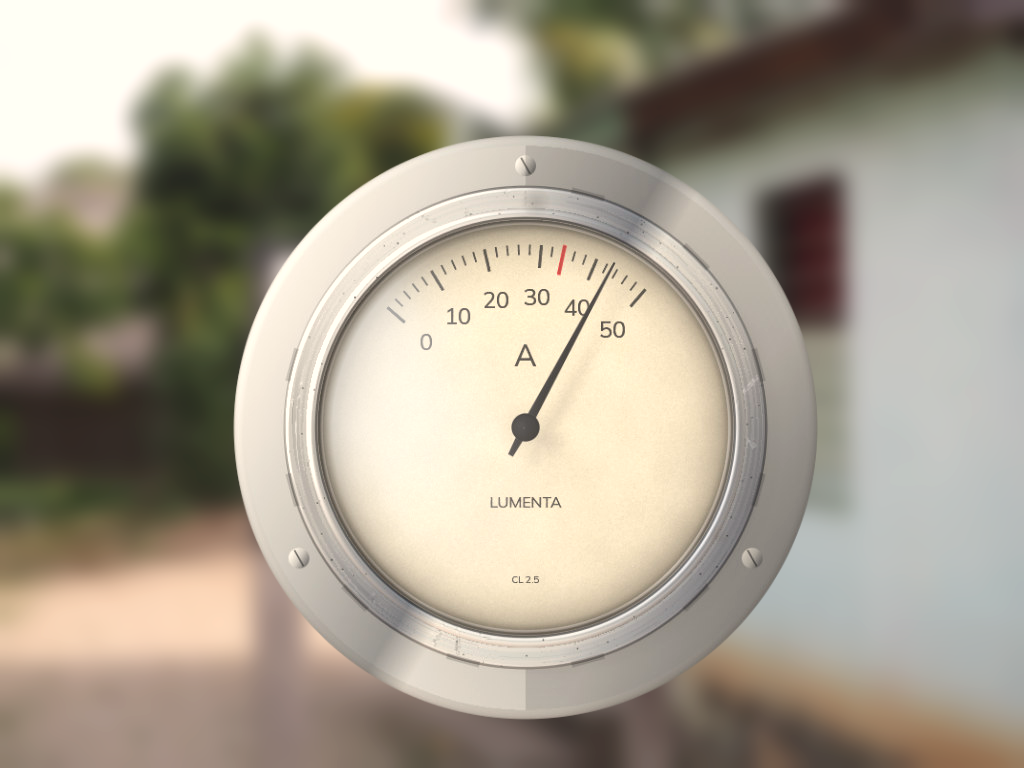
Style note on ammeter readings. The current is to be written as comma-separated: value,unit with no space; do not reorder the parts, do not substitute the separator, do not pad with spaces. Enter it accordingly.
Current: 43,A
